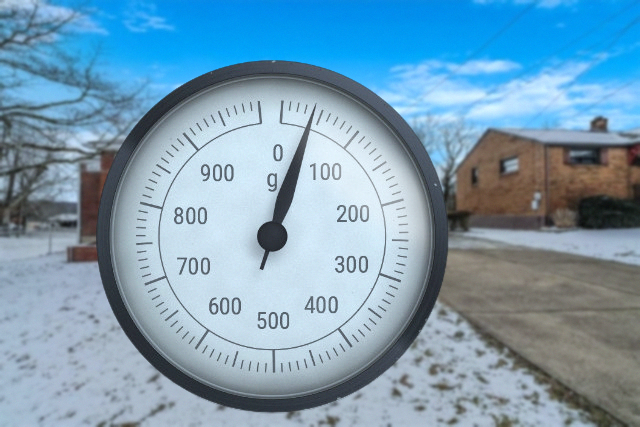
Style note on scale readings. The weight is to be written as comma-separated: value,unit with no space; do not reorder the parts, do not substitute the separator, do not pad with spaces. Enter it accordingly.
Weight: 40,g
